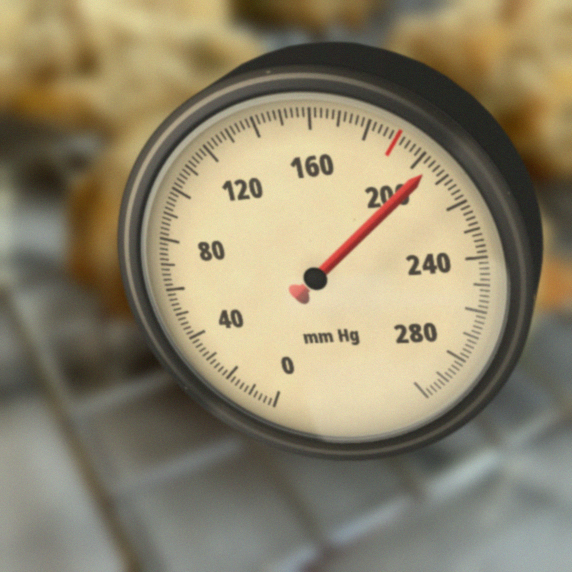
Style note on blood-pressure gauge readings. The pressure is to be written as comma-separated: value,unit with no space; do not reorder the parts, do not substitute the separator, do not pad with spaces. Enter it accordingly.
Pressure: 204,mmHg
